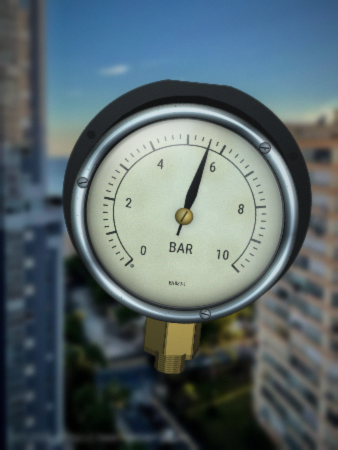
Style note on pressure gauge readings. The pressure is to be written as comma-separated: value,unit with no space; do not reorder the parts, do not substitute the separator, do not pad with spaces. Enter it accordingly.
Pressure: 5.6,bar
